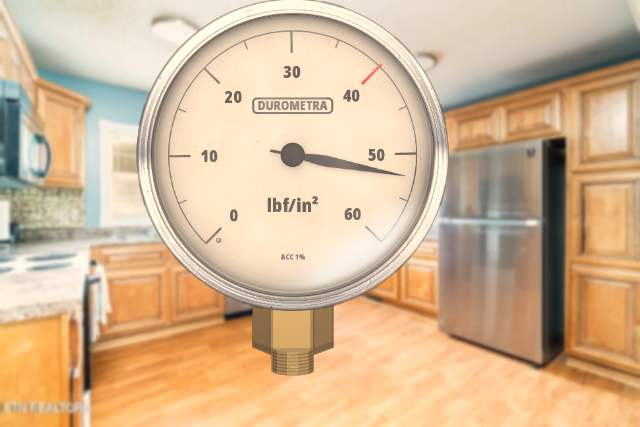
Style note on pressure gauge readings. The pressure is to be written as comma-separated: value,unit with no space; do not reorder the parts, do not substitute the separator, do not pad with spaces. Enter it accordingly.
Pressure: 52.5,psi
